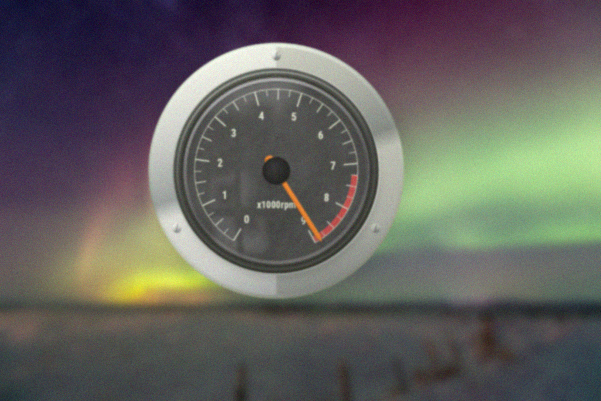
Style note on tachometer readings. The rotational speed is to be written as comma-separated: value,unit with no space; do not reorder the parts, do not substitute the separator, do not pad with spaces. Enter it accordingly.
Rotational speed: 8875,rpm
